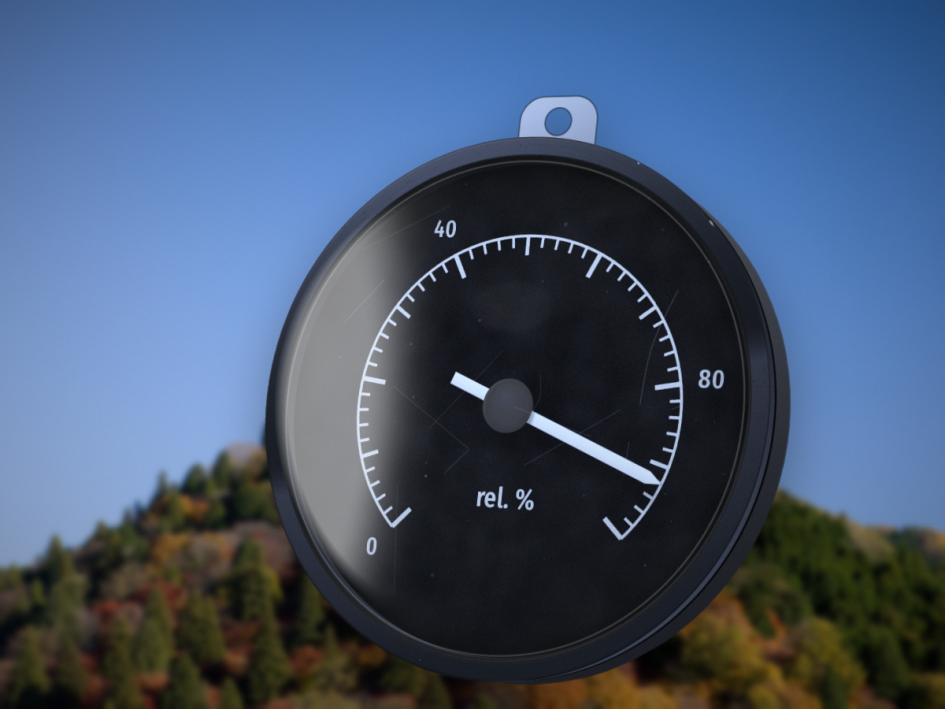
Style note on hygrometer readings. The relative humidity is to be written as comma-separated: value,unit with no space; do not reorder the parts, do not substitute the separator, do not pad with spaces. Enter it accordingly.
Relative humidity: 92,%
